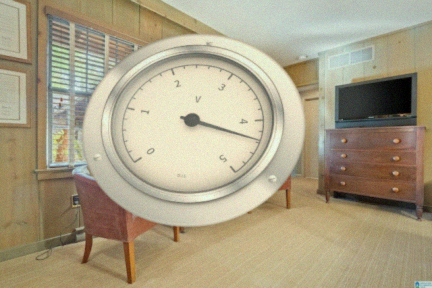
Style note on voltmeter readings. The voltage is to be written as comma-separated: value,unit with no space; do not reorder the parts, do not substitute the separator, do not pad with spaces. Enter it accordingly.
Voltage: 4.4,V
